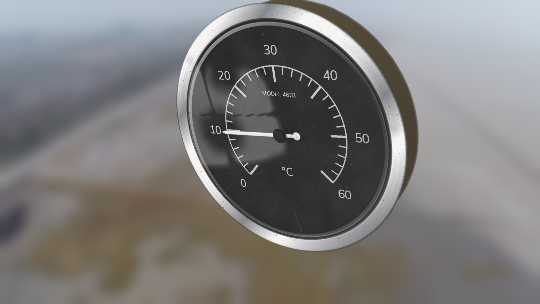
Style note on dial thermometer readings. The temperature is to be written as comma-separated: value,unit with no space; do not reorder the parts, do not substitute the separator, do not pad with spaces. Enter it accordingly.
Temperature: 10,°C
